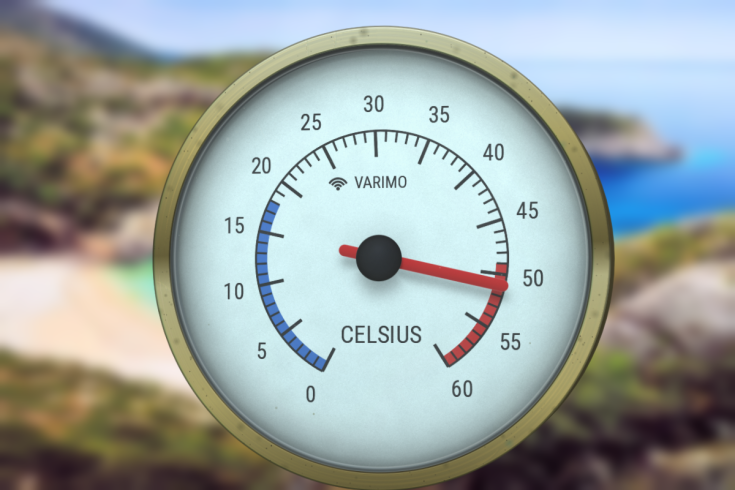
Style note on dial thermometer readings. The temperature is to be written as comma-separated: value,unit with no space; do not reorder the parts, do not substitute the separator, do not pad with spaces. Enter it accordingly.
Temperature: 51,°C
